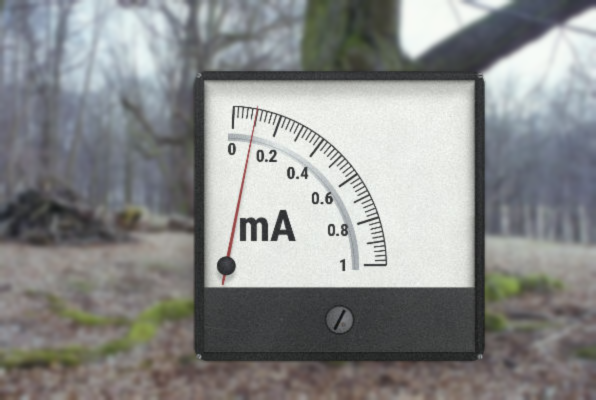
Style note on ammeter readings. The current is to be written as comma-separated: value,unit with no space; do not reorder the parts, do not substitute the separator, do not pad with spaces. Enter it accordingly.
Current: 0.1,mA
